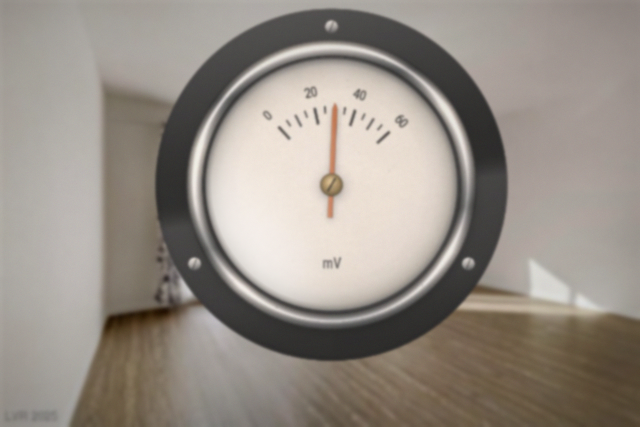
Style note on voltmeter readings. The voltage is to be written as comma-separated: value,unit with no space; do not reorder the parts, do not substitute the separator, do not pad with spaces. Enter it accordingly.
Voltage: 30,mV
